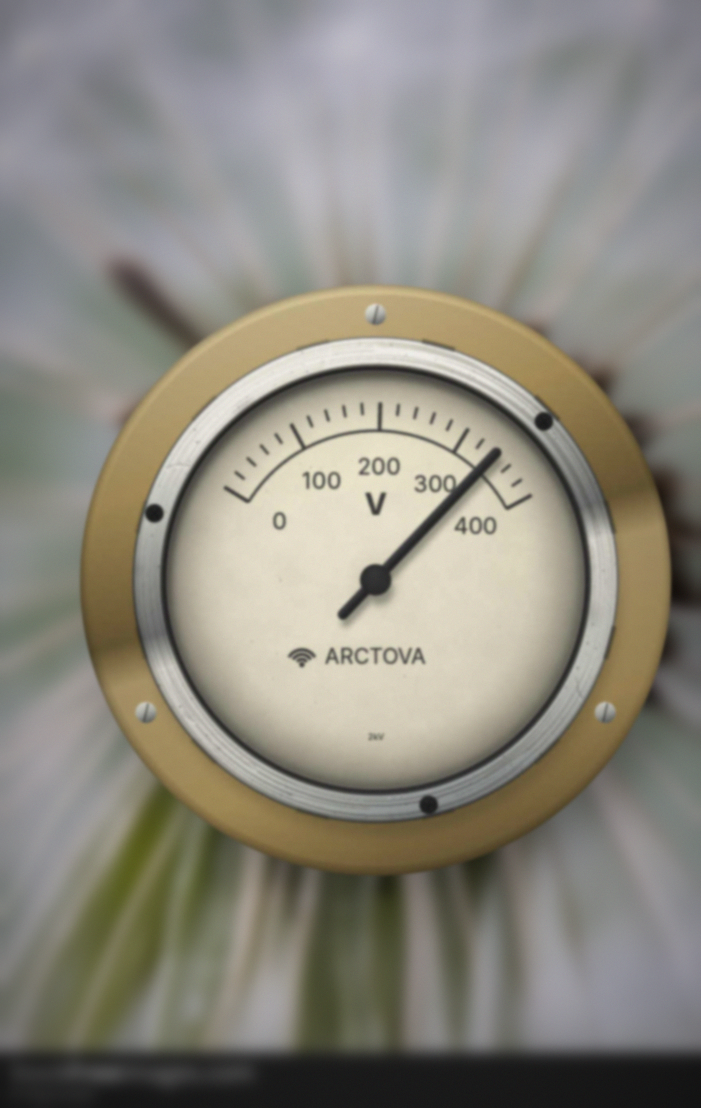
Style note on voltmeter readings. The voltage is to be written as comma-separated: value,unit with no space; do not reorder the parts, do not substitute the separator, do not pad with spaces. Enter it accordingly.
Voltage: 340,V
